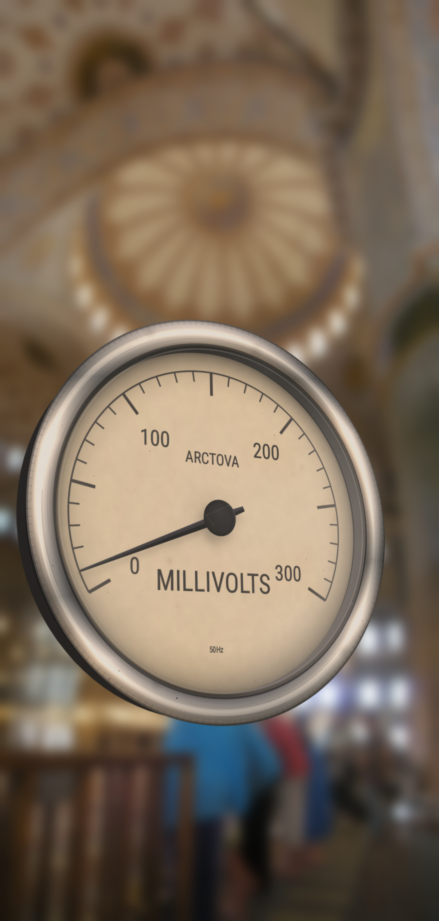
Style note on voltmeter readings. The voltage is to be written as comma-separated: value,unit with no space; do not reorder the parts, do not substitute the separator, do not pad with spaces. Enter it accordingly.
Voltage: 10,mV
